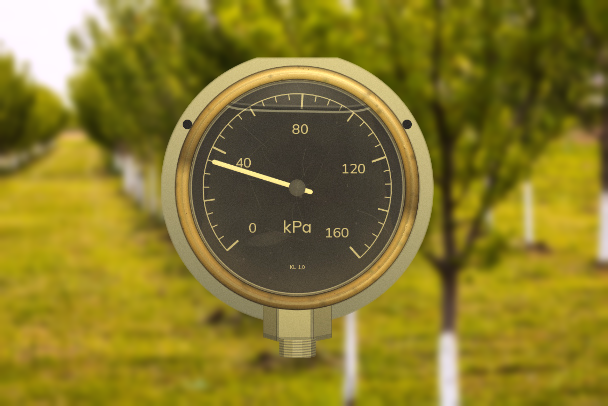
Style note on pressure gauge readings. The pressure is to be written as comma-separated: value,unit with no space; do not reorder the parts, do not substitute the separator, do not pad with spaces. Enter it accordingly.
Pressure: 35,kPa
